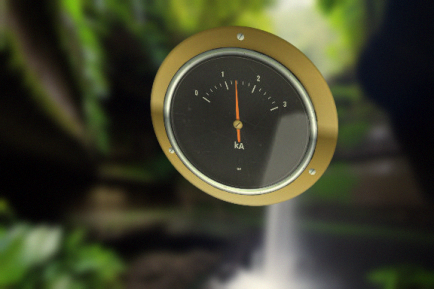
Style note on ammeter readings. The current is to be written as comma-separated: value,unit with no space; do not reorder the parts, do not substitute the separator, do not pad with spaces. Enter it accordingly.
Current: 1.4,kA
